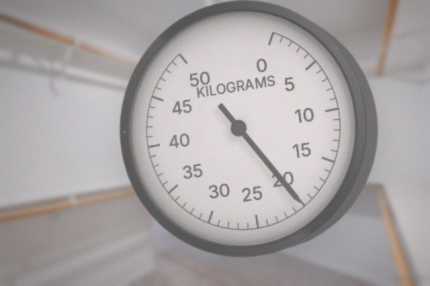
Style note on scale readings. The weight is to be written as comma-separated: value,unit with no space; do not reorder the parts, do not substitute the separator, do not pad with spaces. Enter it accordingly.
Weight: 20,kg
